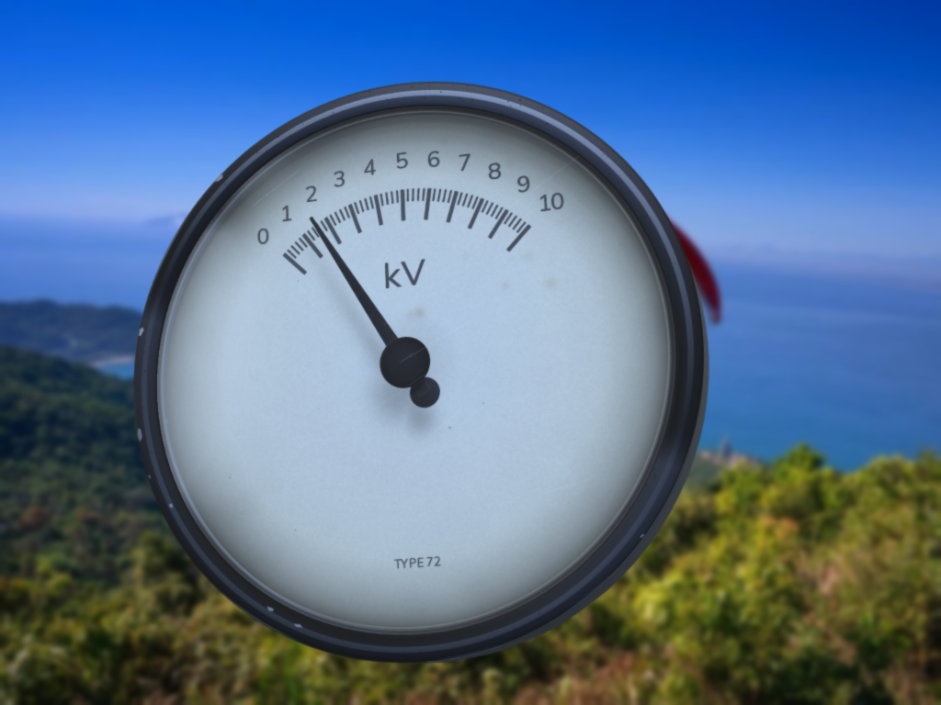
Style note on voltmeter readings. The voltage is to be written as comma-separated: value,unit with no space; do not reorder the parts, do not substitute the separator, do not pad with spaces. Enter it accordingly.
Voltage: 1.6,kV
